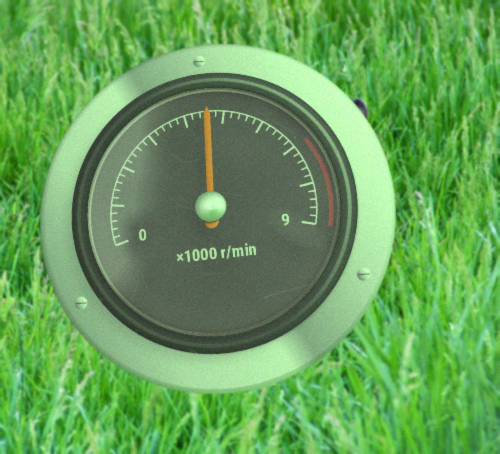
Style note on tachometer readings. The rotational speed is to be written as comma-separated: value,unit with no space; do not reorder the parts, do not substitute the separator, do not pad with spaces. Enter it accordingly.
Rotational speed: 4600,rpm
